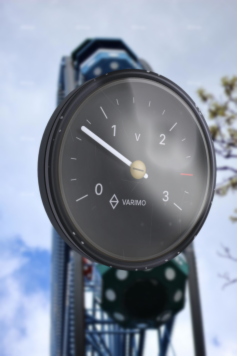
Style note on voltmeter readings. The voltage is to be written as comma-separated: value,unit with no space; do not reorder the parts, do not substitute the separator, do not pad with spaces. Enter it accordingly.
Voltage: 0.7,V
